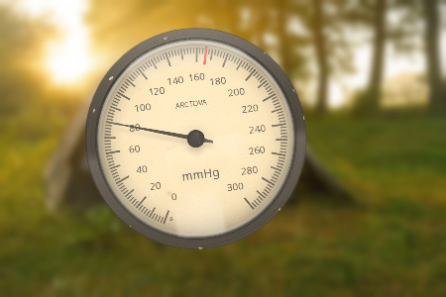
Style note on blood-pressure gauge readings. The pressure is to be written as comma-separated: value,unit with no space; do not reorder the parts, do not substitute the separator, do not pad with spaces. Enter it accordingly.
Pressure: 80,mmHg
